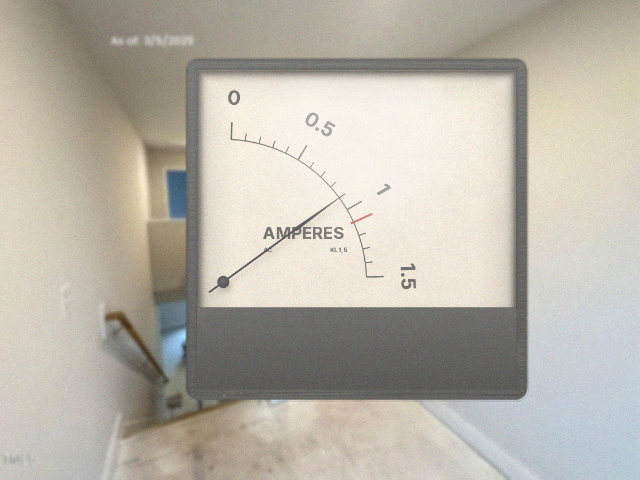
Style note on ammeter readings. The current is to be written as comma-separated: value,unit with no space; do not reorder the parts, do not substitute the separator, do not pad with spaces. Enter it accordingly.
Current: 0.9,A
